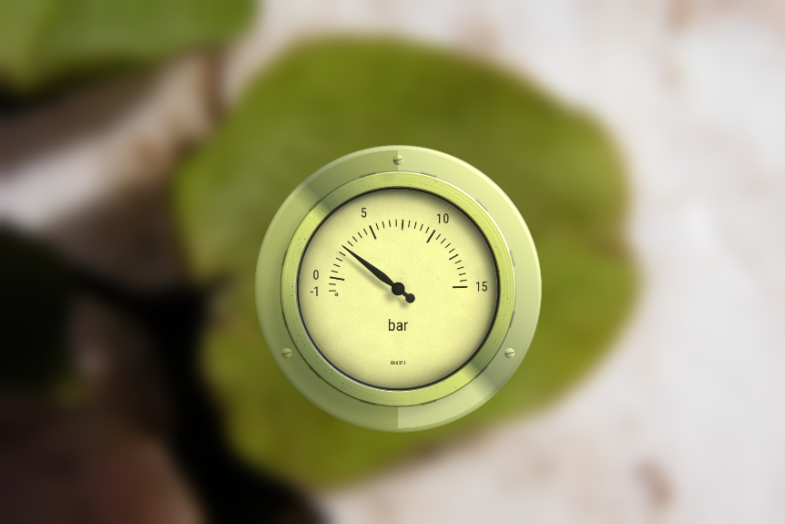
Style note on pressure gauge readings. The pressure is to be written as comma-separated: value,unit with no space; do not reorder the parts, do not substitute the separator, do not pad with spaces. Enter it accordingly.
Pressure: 2.5,bar
